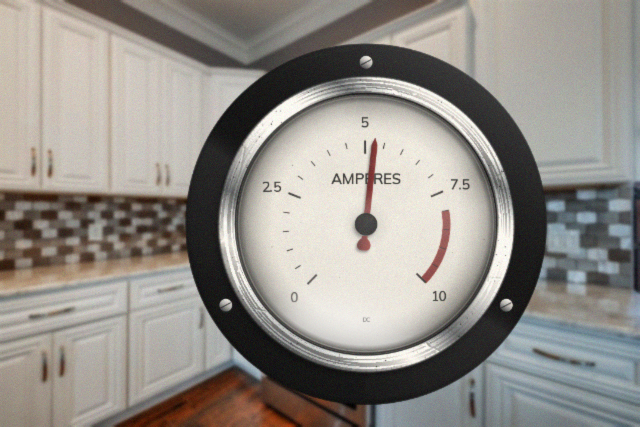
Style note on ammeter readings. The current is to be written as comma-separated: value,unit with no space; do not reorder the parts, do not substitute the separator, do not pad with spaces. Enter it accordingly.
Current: 5.25,A
